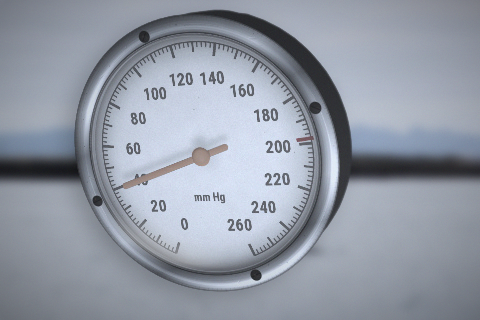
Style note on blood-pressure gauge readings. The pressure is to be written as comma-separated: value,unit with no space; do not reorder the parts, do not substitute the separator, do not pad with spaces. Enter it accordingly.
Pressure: 40,mmHg
